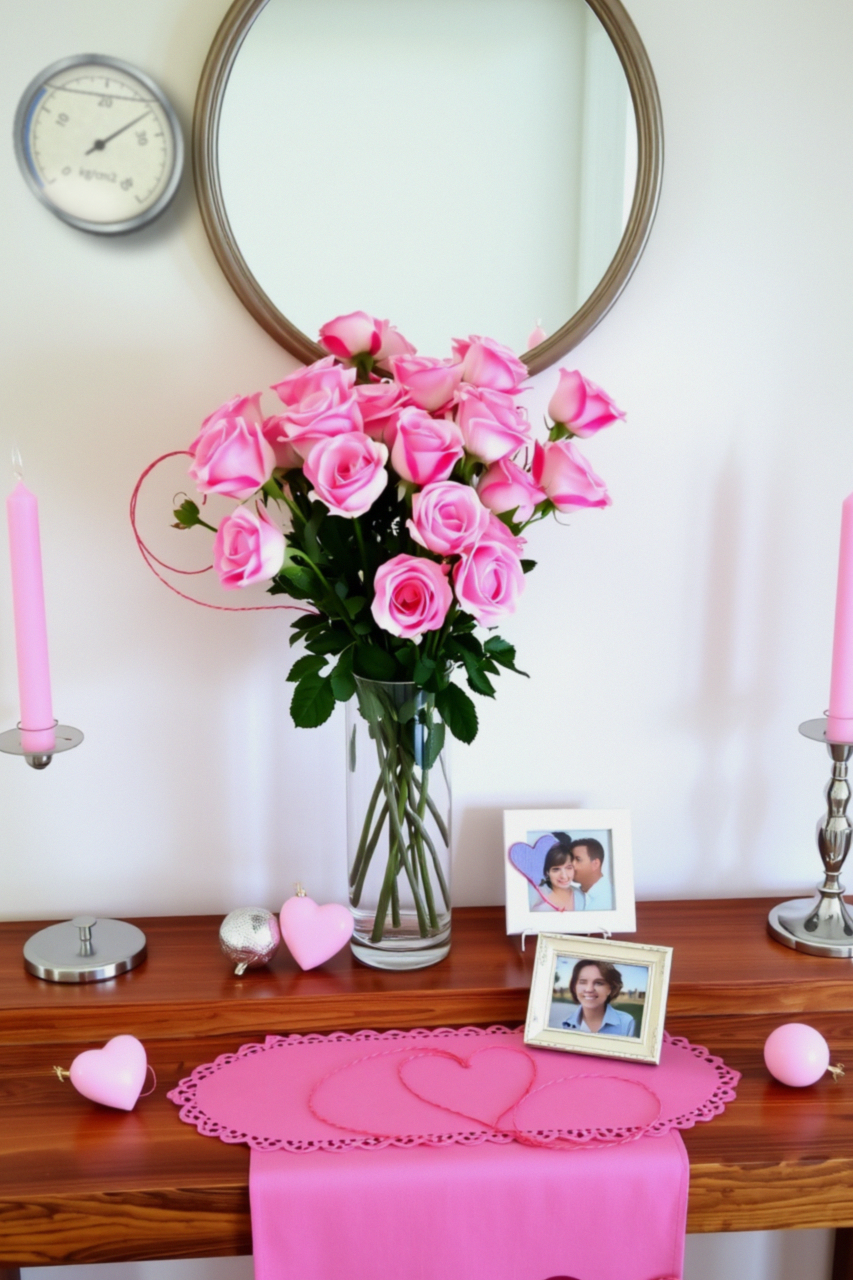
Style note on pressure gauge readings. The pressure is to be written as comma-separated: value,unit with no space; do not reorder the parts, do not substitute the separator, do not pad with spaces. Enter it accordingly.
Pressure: 27,kg/cm²
